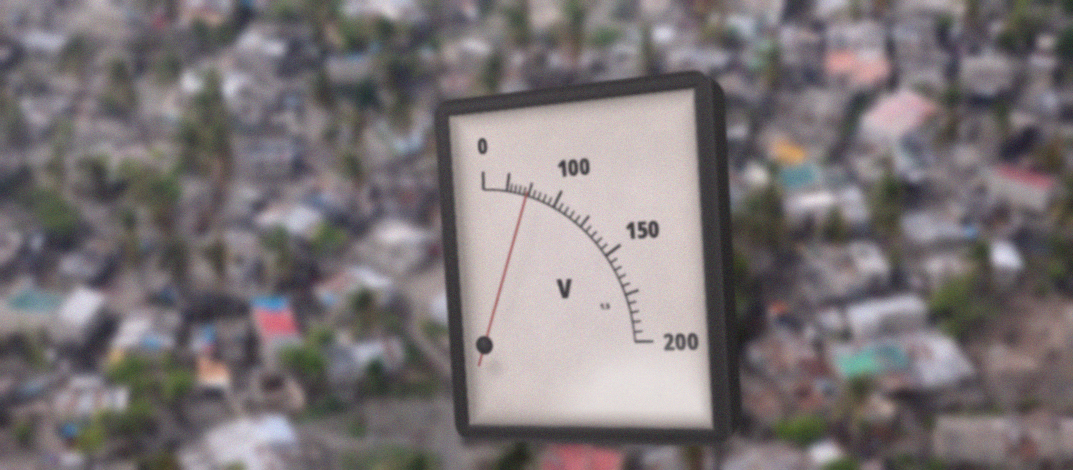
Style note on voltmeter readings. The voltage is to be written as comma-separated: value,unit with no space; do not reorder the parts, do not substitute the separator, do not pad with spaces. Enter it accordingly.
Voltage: 75,V
